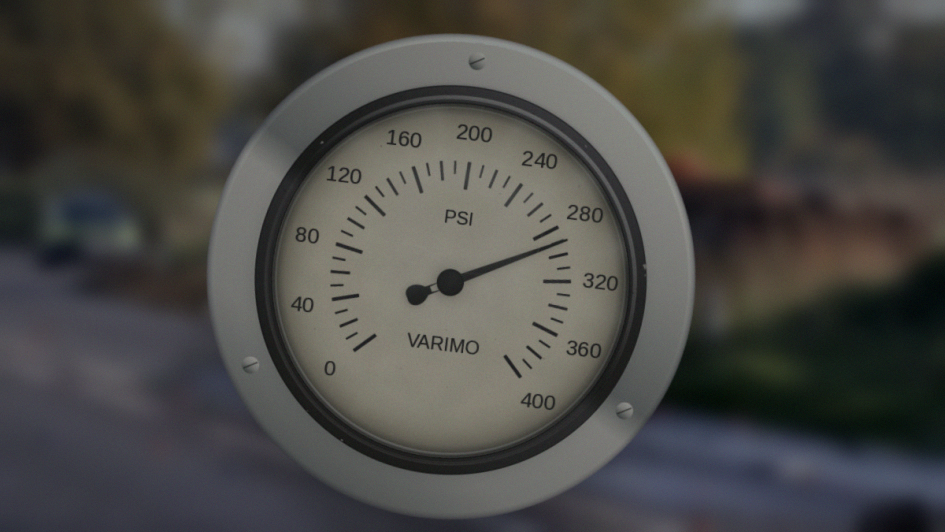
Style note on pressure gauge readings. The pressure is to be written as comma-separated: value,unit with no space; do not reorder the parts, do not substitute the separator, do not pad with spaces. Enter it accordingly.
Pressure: 290,psi
